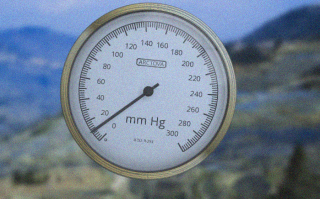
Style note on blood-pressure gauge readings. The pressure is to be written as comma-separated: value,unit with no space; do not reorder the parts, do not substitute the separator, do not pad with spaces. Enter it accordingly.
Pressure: 10,mmHg
